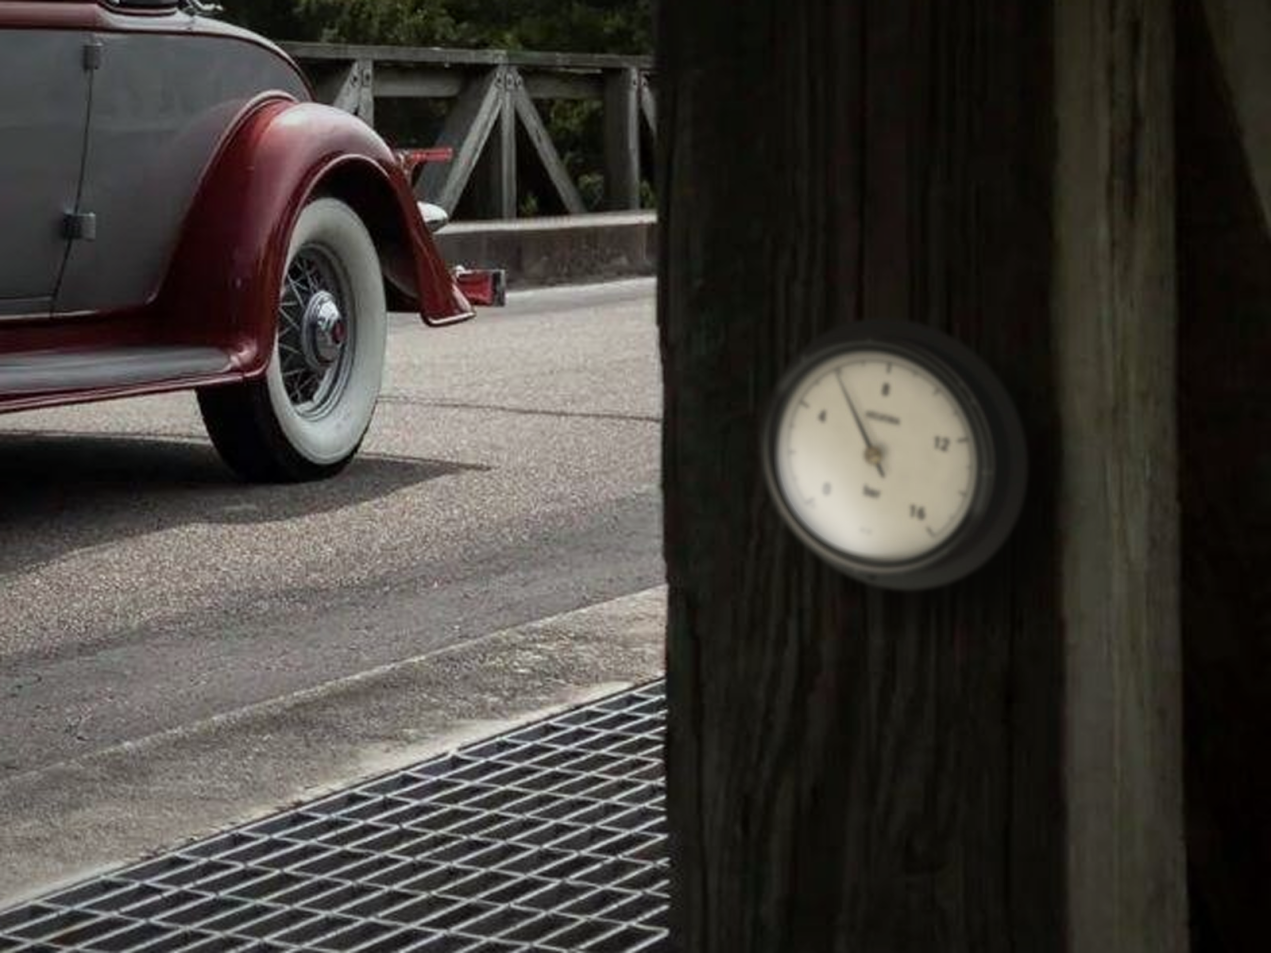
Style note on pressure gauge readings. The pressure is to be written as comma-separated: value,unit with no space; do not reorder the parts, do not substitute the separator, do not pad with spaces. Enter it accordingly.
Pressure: 6,bar
